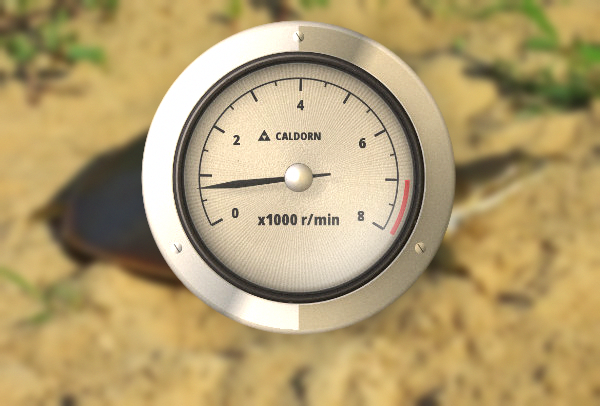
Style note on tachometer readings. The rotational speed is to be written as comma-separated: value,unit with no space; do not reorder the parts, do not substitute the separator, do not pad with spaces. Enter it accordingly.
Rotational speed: 750,rpm
